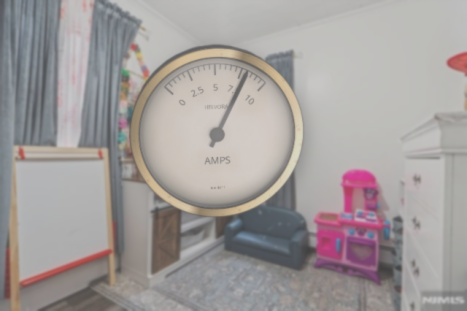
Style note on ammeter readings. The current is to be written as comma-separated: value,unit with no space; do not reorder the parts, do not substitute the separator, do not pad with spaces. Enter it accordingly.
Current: 8,A
